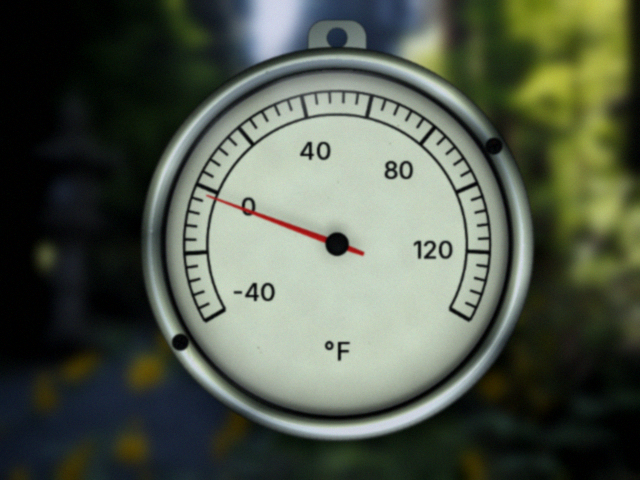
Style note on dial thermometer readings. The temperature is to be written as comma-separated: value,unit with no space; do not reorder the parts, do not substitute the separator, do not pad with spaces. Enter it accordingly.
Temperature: -2,°F
